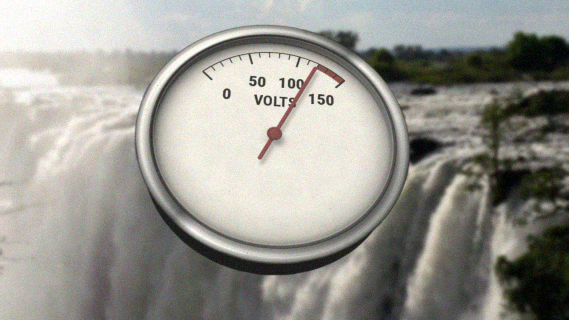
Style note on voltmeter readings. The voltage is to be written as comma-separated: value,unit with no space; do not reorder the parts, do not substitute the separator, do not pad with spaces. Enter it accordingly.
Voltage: 120,V
